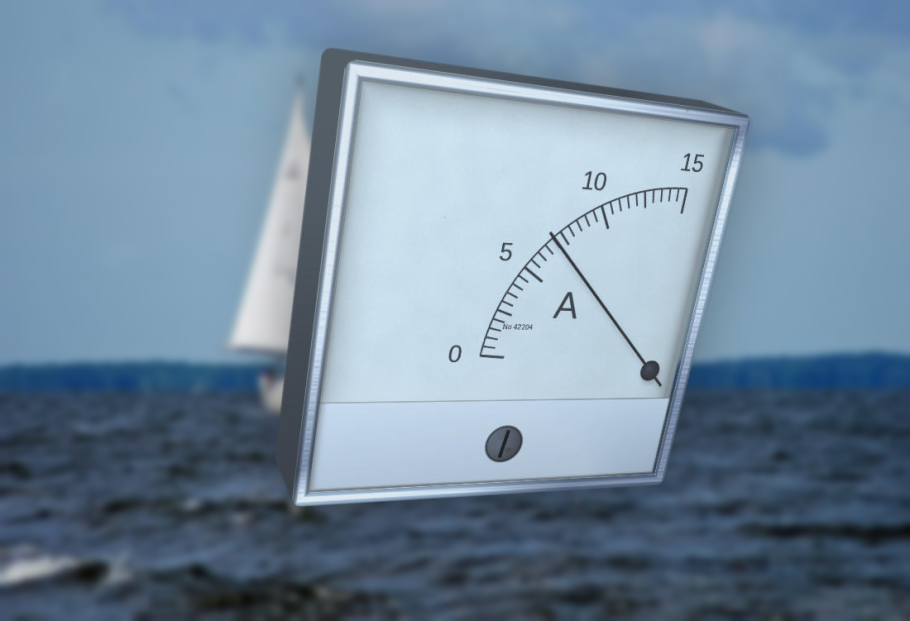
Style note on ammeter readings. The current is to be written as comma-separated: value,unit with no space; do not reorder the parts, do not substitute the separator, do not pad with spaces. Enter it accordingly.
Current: 7,A
